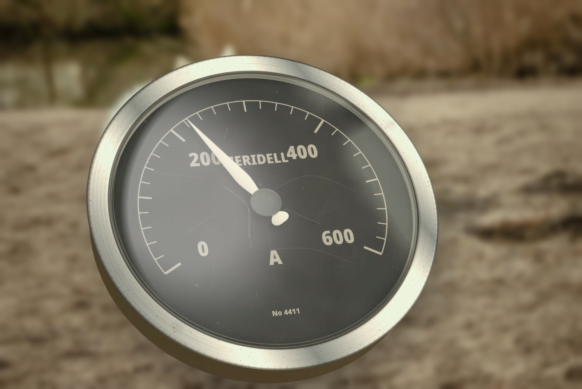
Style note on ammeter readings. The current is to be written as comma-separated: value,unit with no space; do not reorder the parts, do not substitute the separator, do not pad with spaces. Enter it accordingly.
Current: 220,A
